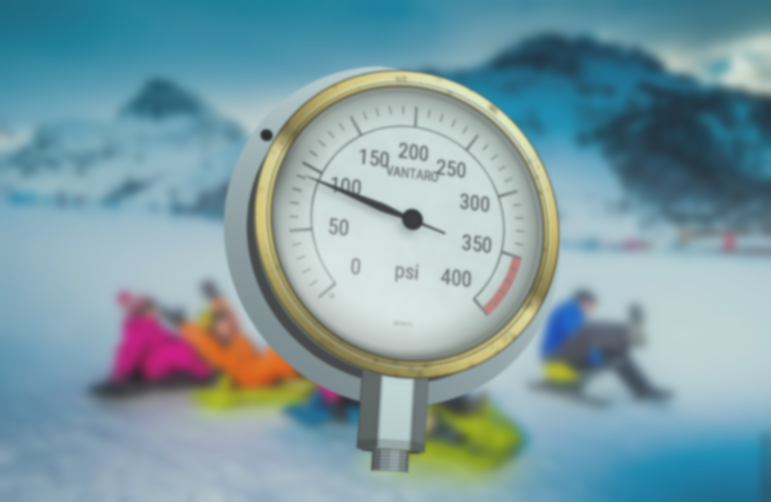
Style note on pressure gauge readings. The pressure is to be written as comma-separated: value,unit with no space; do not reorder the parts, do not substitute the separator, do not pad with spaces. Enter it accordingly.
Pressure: 90,psi
